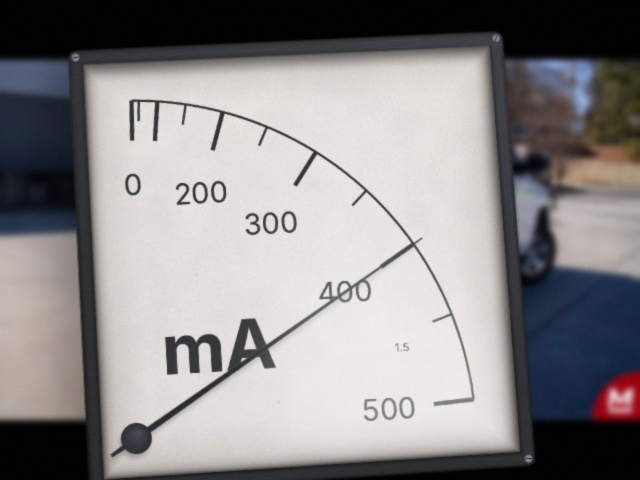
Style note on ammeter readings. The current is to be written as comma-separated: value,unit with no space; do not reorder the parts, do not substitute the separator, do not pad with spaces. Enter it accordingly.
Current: 400,mA
